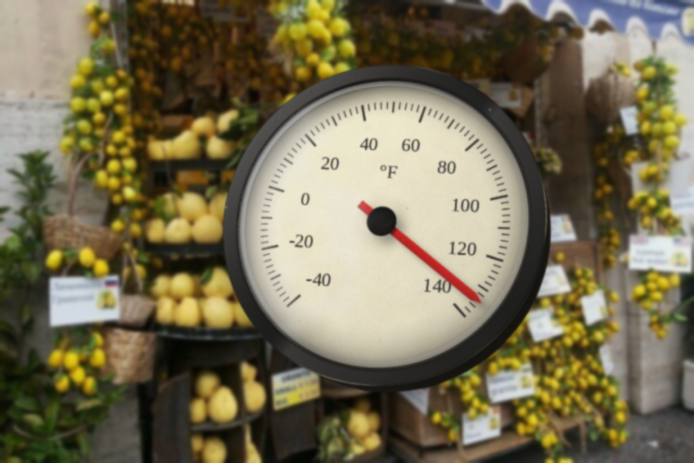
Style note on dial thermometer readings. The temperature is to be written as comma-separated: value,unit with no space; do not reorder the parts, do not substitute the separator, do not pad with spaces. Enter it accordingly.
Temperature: 134,°F
